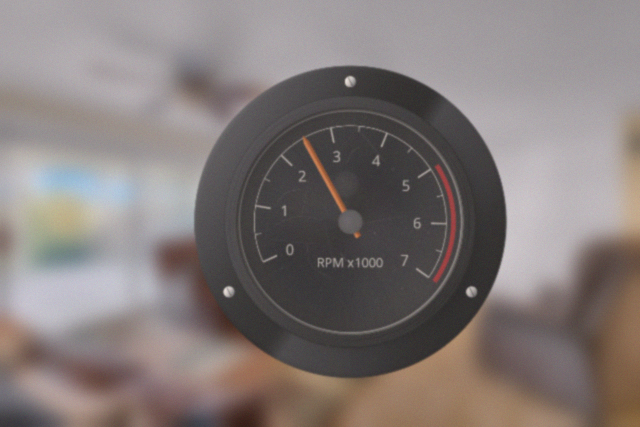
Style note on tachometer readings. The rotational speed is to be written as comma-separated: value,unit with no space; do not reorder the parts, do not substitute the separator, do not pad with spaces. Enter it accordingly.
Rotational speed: 2500,rpm
